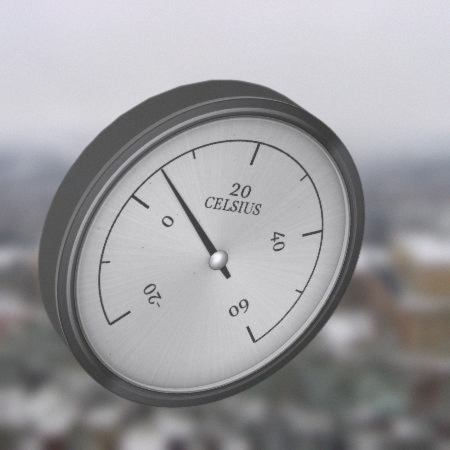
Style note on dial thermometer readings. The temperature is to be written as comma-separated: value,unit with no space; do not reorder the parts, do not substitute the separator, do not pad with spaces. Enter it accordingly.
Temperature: 5,°C
